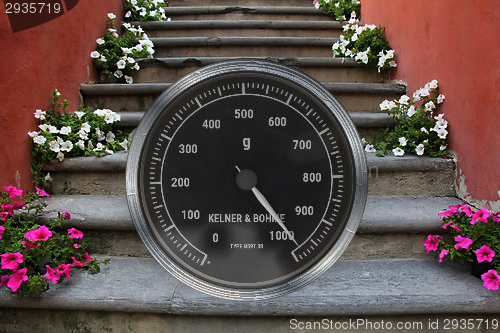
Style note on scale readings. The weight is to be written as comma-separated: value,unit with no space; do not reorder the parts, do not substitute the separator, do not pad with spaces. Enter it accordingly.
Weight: 980,g
